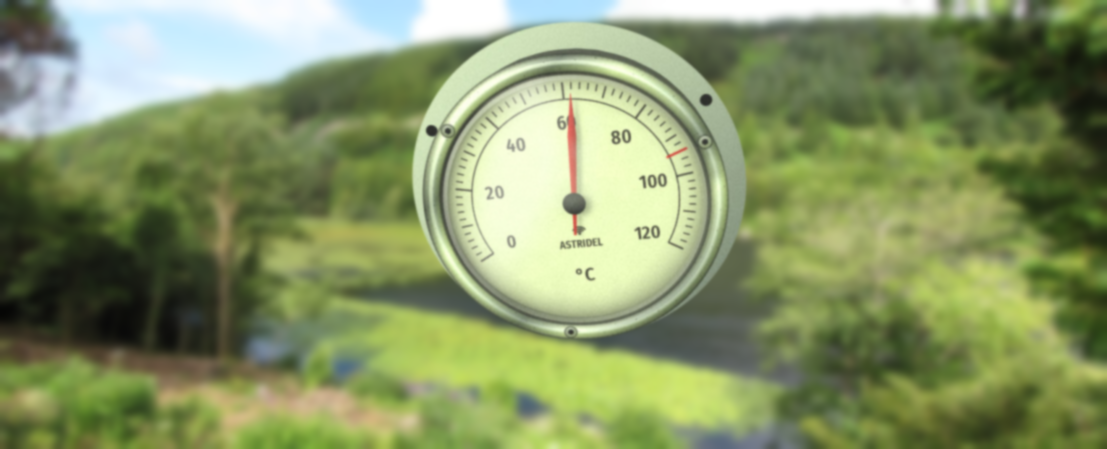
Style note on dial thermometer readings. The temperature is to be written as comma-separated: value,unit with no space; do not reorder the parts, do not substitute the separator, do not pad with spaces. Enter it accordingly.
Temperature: 62,°C
